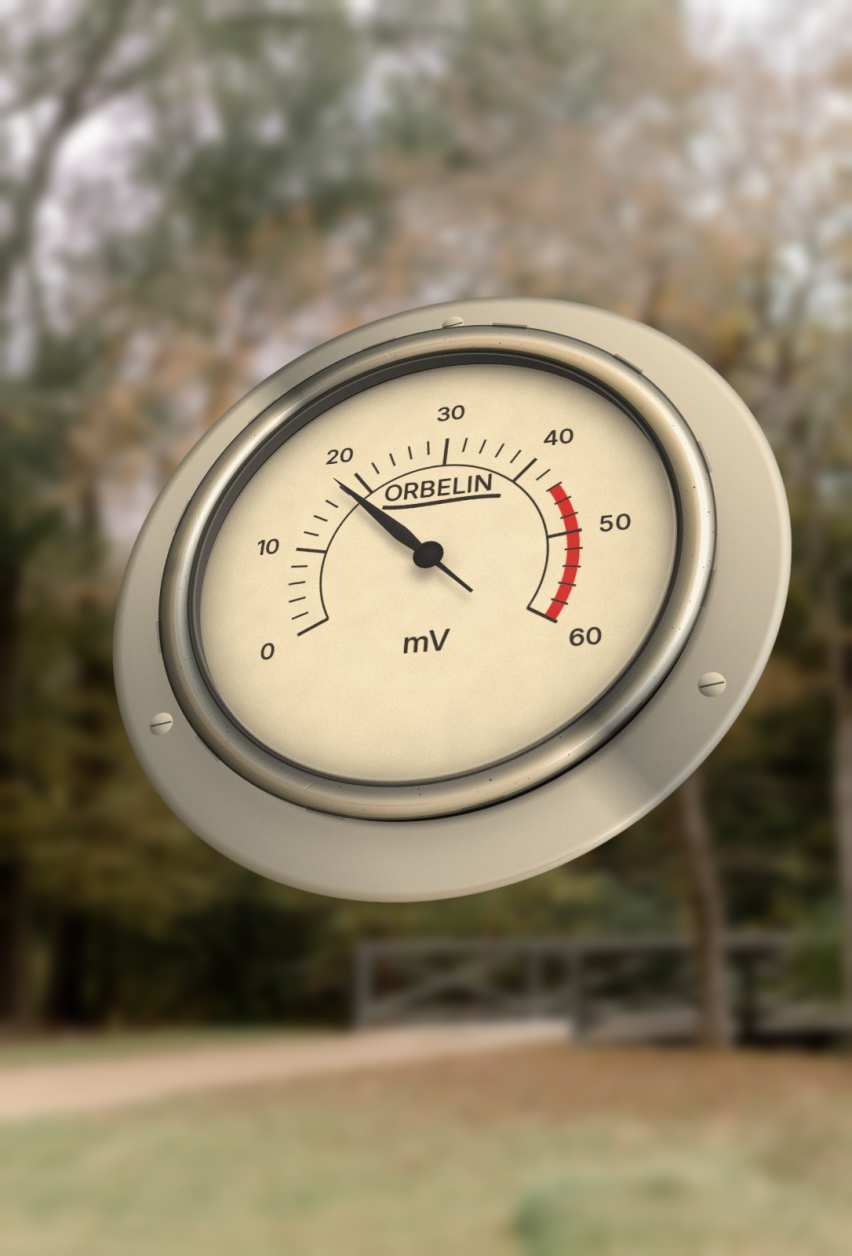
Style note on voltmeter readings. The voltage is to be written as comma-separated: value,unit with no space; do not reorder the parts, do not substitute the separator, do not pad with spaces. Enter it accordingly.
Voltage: 18,mV
